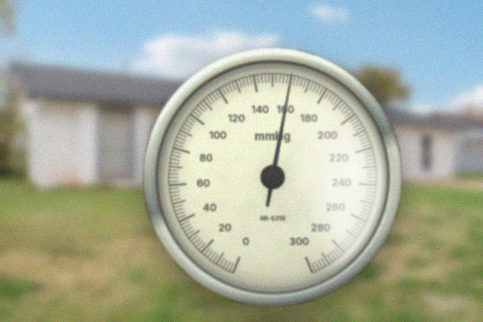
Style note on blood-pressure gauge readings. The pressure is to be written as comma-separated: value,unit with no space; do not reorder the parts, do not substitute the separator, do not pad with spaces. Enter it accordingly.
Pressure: 160,mmHg
